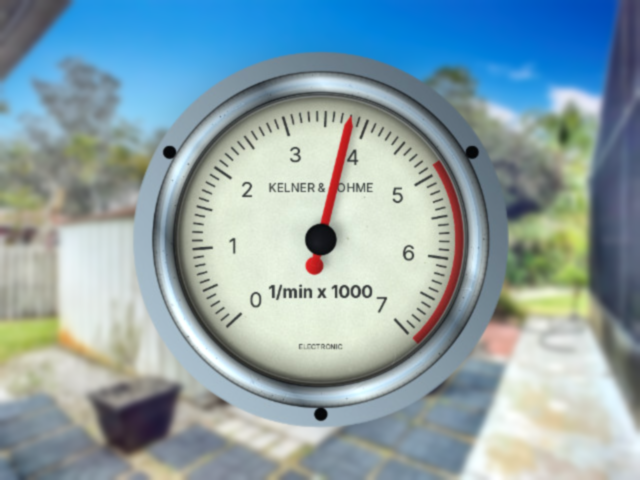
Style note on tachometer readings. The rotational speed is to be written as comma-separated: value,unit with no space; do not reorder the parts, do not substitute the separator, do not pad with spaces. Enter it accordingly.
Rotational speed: 3800,rpm
